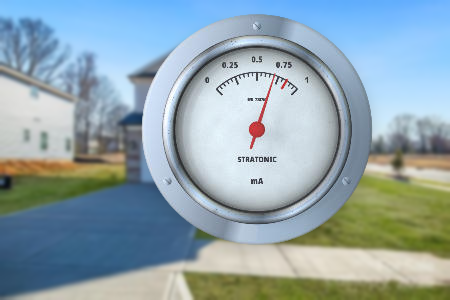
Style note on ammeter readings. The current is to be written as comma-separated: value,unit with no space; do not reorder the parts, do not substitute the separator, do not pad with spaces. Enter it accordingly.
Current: 0.7,mA
